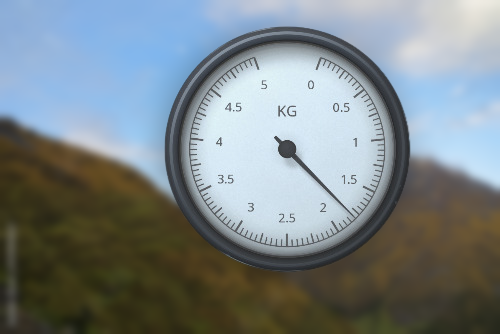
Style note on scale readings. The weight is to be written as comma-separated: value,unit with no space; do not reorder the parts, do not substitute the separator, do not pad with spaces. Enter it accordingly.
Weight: 1.8,kg
